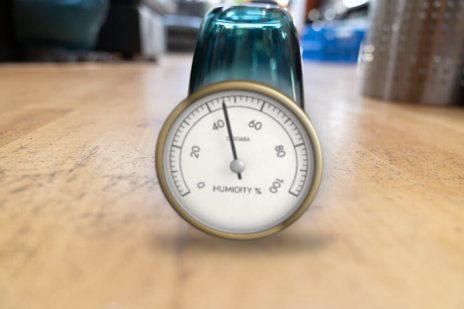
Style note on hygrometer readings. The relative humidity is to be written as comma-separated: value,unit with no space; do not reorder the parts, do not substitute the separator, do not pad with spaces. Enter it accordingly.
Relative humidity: 46,%
